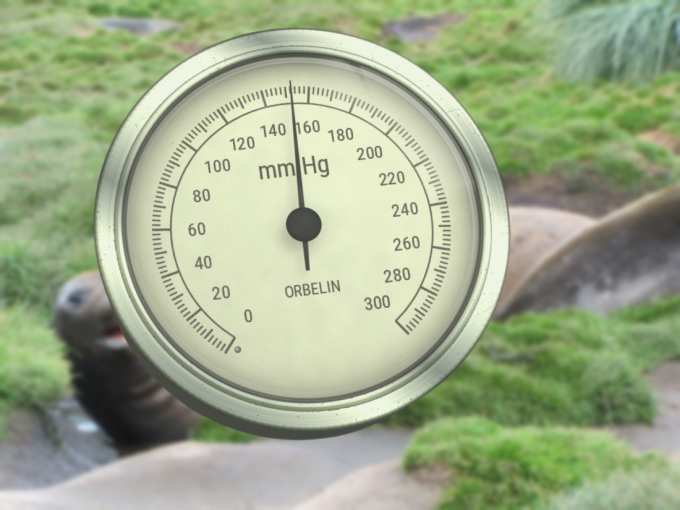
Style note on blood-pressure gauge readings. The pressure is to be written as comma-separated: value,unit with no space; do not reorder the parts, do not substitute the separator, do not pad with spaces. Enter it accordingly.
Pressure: 152,mmHg
